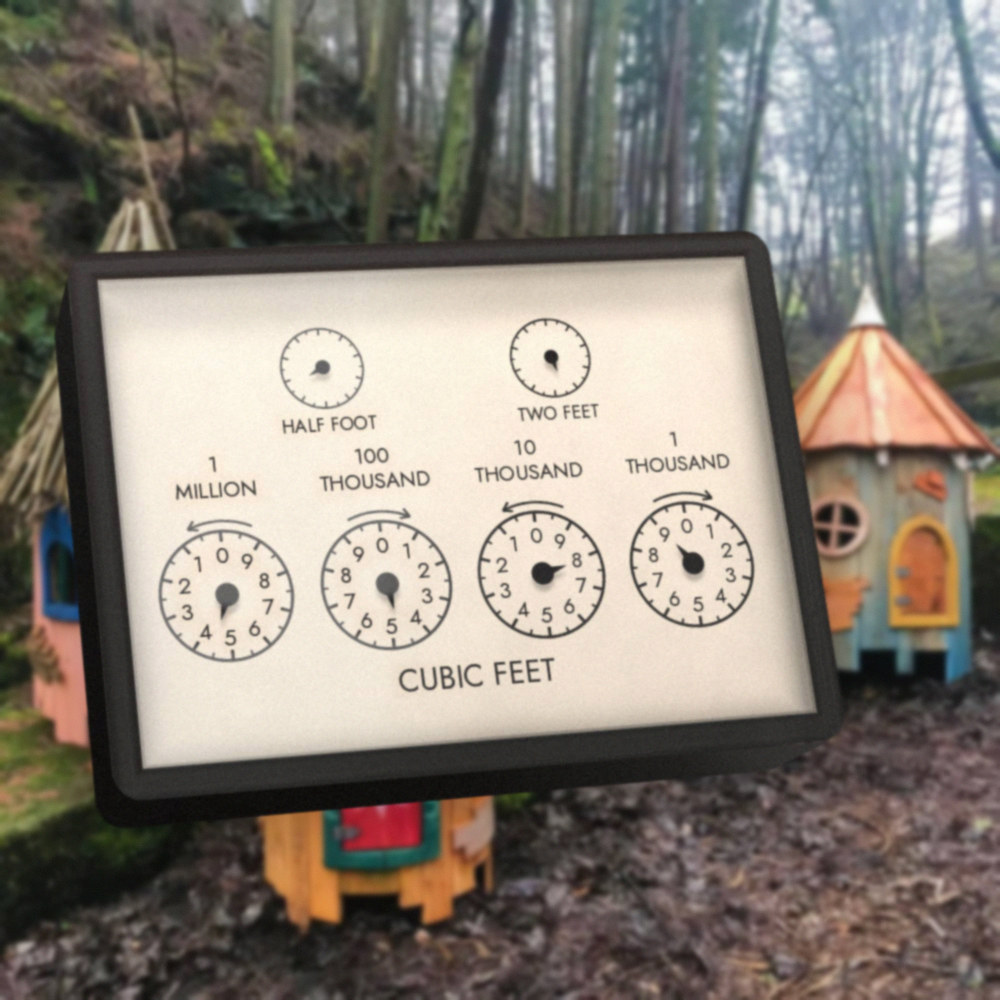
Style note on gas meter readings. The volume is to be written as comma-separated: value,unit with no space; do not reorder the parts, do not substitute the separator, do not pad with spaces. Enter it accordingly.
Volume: 447900,ft³
